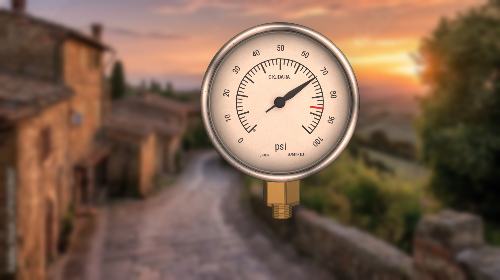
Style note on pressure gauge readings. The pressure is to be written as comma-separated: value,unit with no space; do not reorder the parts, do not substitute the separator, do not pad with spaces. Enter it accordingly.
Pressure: 70,psi
